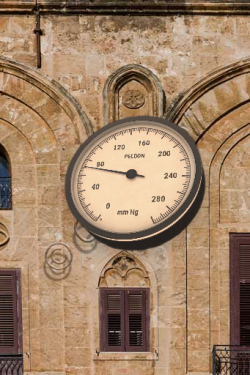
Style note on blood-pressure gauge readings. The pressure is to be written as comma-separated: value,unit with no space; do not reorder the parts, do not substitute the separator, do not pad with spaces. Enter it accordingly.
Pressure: 70,mmHg
